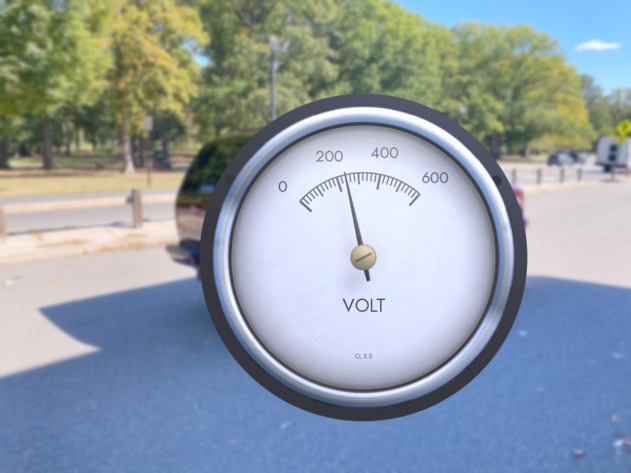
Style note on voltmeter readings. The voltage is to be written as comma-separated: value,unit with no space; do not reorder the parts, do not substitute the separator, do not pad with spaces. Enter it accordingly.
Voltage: 240,V
